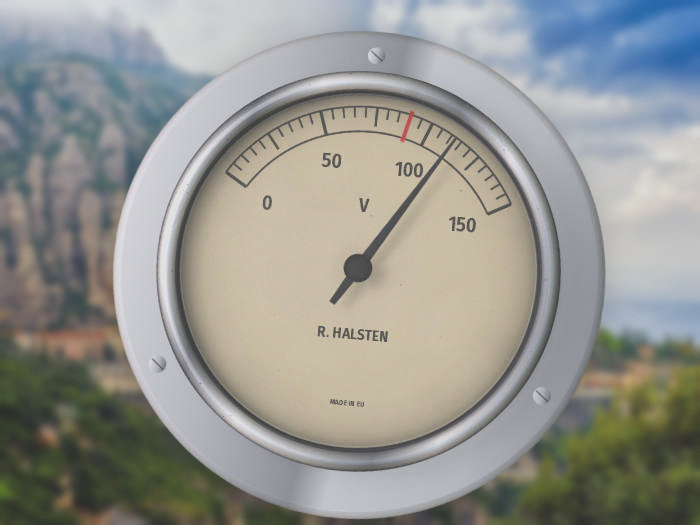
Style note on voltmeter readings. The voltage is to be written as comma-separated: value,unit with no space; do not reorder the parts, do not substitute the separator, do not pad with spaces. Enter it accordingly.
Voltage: 112.5,V
